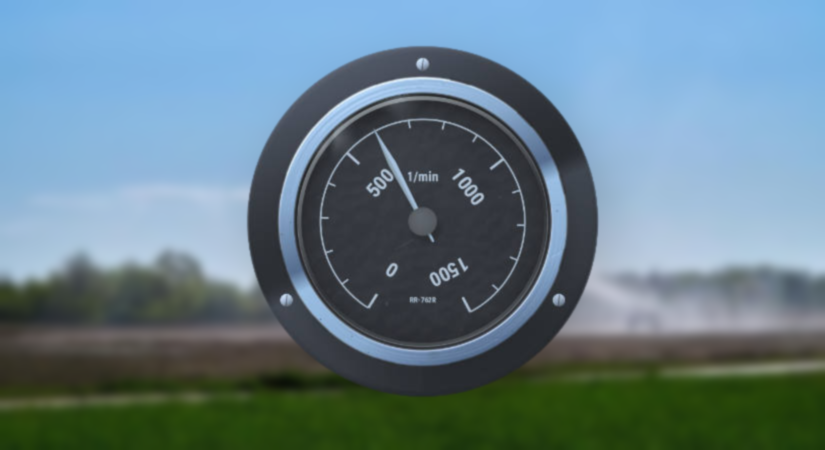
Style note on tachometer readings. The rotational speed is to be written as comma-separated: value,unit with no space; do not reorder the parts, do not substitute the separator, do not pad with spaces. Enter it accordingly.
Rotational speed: 600,rpm
